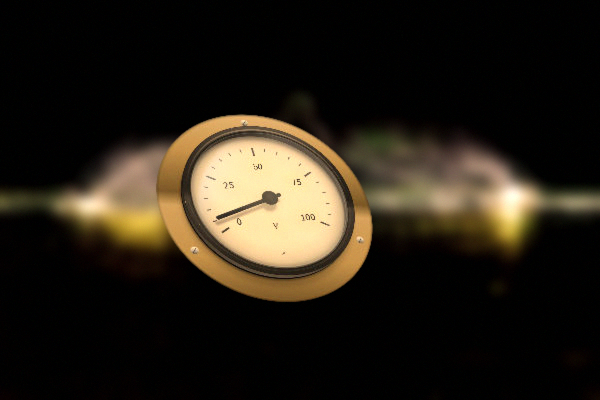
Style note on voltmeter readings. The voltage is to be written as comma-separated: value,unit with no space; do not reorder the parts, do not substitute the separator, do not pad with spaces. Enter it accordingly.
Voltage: 5,V
